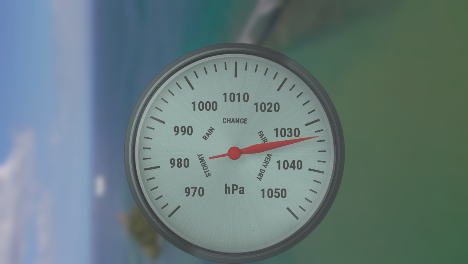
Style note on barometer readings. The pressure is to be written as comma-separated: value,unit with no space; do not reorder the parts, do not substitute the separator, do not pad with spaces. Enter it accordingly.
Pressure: 1033,hPa
